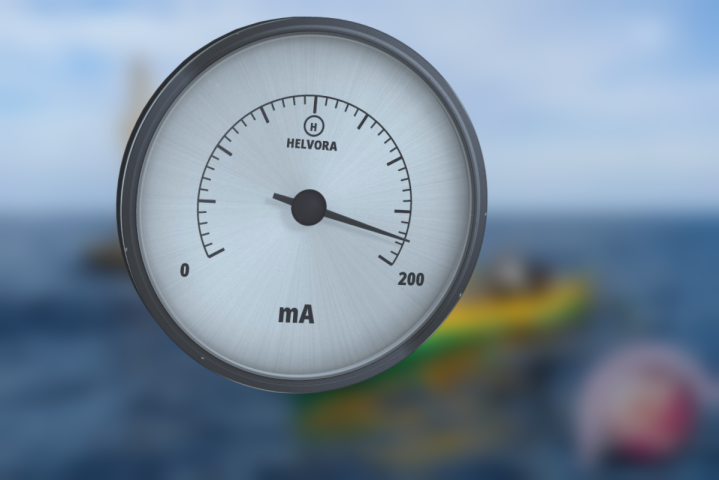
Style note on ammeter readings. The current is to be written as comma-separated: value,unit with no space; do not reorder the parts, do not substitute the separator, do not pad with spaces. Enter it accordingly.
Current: 187.5,mA
